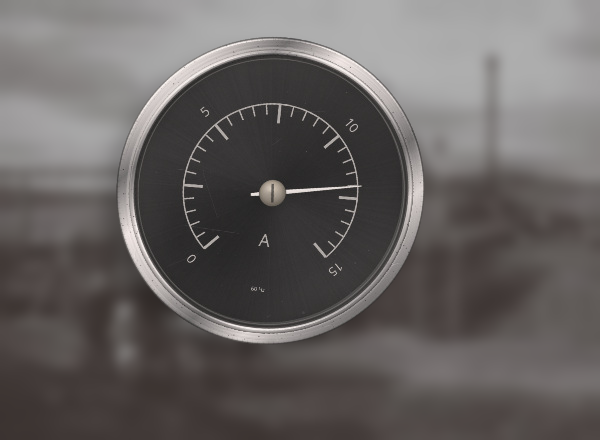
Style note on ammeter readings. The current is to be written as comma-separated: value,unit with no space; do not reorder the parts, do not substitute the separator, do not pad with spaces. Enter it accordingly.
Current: 12,A
